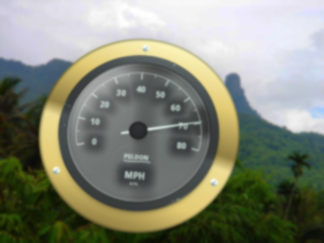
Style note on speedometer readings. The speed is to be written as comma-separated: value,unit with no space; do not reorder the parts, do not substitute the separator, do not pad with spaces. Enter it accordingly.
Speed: 70,mph
